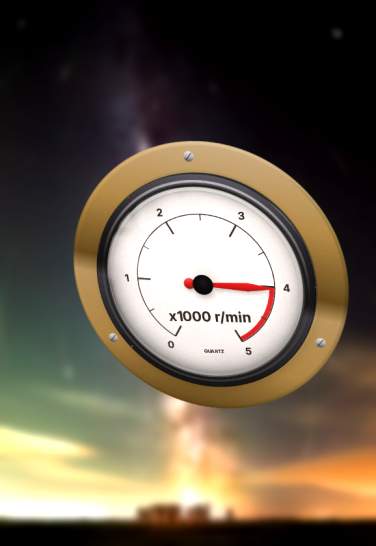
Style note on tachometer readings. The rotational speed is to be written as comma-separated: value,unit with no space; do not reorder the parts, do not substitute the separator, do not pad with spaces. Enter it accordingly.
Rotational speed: 4000,rpm
